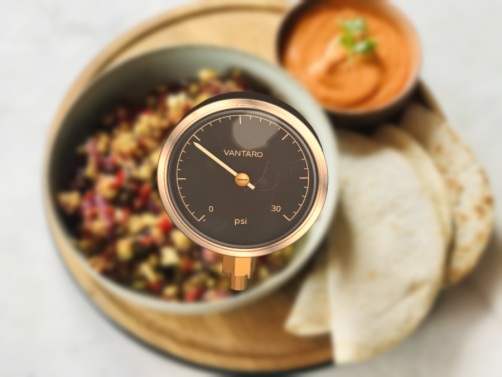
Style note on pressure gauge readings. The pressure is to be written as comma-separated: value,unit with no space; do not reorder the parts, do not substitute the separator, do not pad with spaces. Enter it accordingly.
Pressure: 9.5,psi
